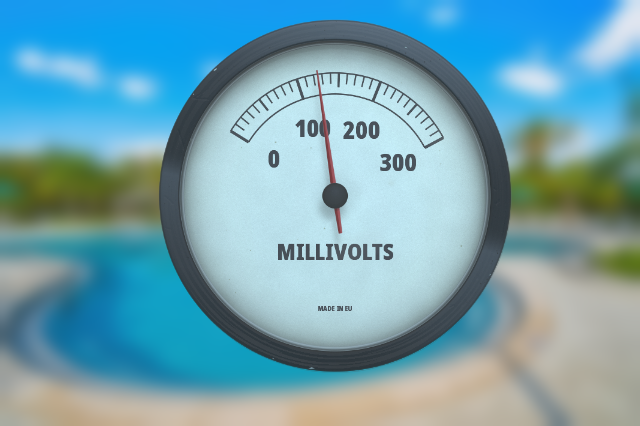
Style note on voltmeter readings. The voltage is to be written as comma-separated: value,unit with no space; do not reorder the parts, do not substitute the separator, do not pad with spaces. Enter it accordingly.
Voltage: 125,mV
